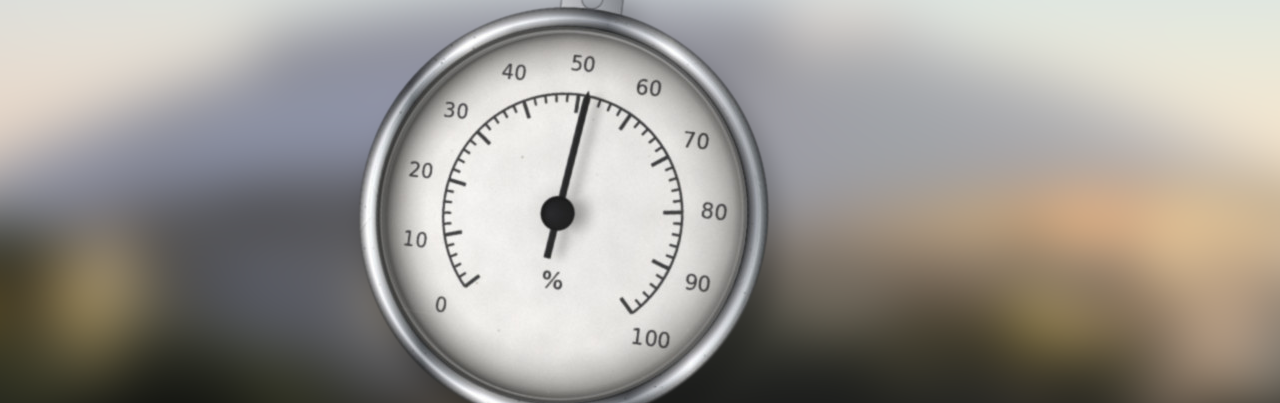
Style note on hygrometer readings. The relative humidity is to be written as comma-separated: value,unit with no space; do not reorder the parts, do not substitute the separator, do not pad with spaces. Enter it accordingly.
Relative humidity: 52,%
